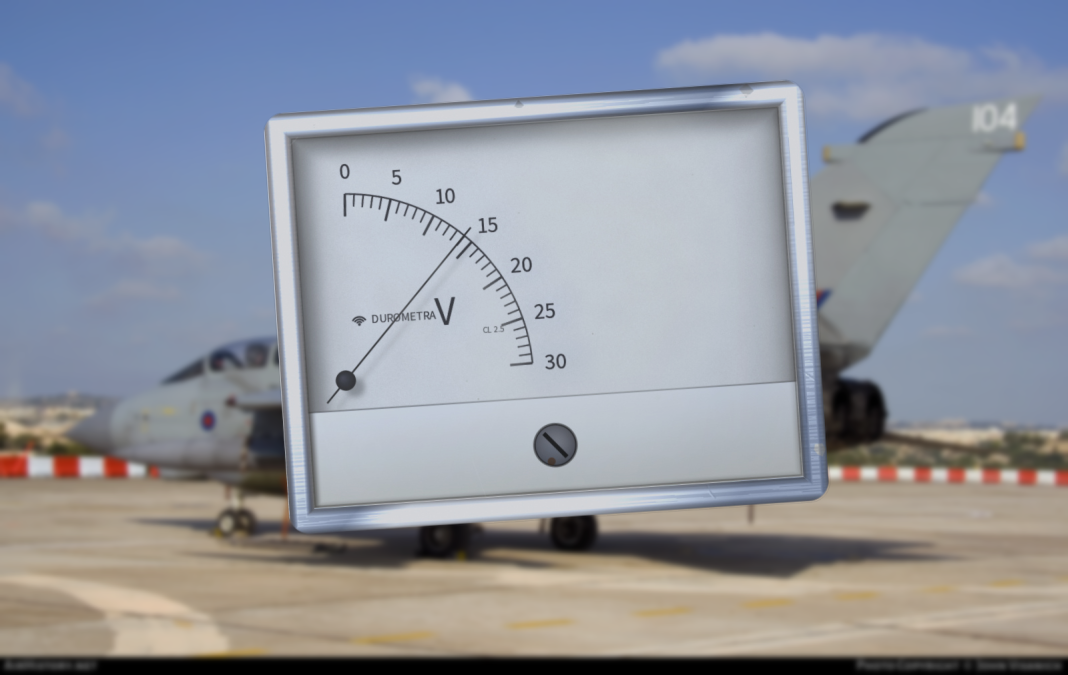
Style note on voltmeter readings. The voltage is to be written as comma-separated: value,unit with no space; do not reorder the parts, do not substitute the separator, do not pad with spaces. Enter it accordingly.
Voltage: 14,V
